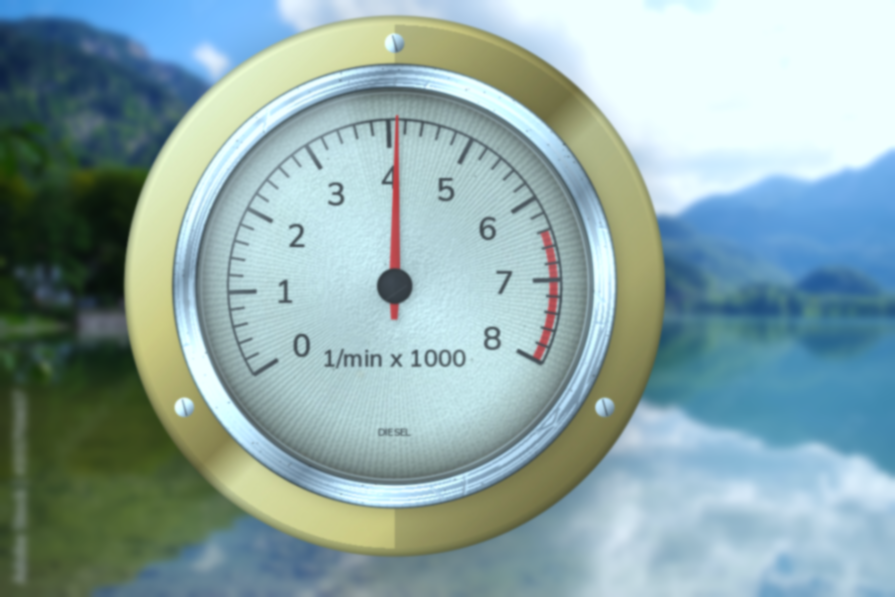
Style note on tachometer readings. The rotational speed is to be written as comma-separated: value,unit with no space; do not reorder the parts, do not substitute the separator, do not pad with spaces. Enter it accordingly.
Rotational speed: 4100,rpm
